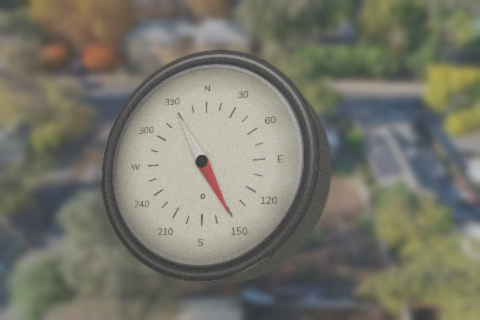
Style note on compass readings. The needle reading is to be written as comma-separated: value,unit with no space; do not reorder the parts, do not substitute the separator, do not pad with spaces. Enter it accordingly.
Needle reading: 150,°
